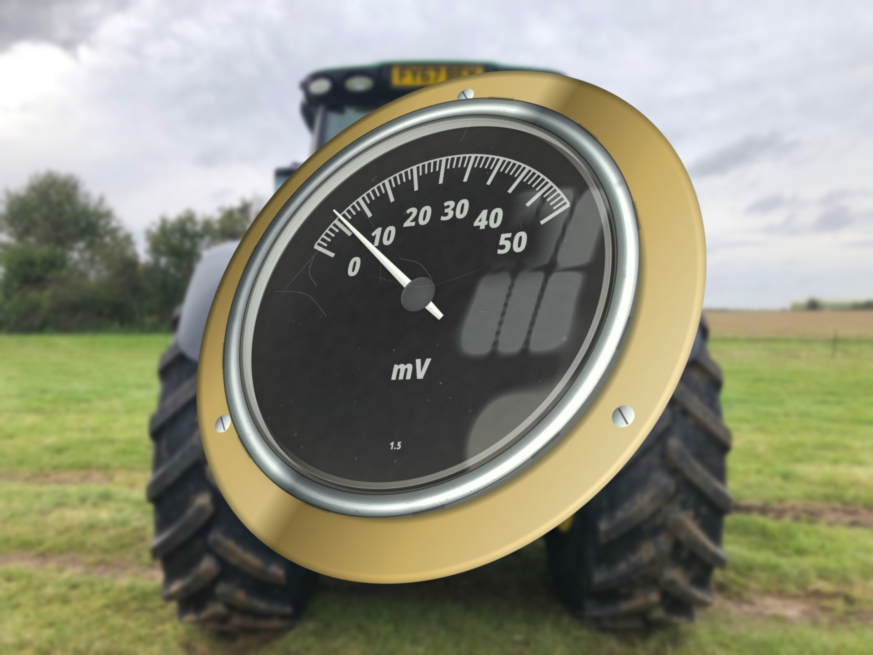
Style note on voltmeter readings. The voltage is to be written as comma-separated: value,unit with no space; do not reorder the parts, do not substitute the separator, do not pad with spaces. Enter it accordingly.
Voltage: 6,mV
